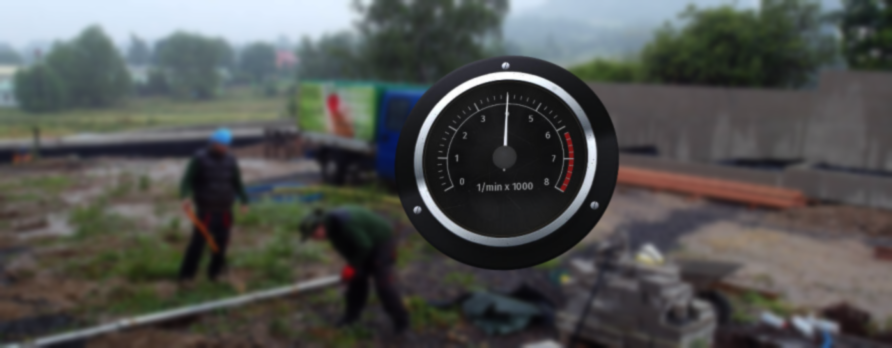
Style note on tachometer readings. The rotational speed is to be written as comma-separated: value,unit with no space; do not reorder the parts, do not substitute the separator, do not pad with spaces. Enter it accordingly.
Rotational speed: 4000,rpm
